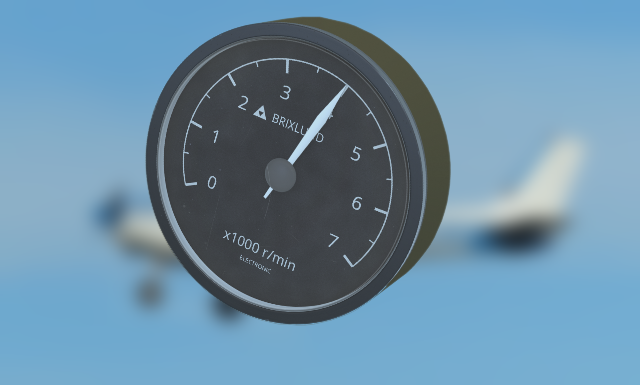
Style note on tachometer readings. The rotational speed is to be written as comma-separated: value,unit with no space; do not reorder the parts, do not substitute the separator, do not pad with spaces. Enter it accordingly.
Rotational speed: 4000,rpm
